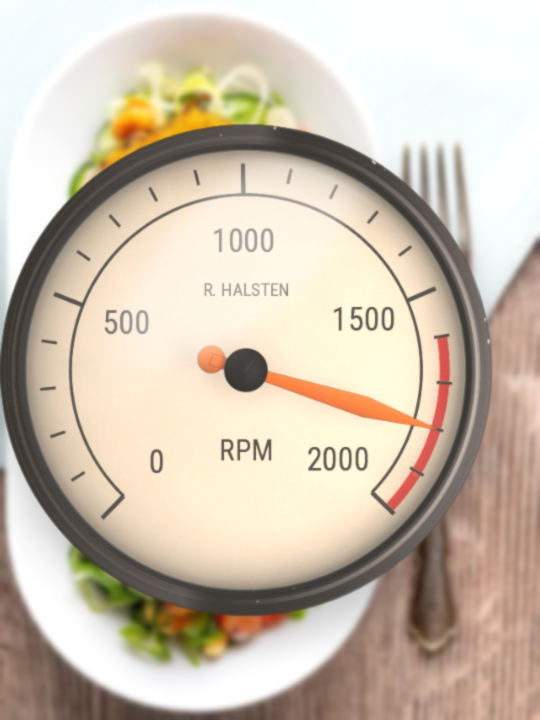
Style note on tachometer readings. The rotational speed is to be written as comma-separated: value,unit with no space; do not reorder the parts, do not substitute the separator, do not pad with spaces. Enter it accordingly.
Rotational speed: 1800,rpm
